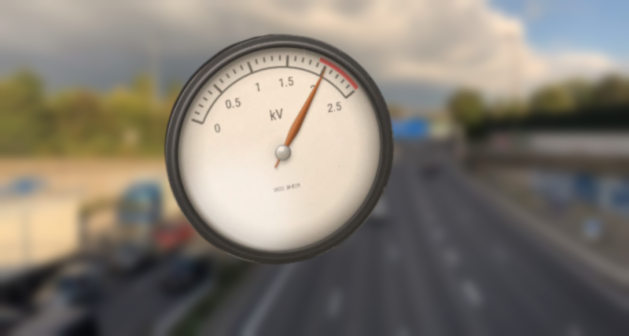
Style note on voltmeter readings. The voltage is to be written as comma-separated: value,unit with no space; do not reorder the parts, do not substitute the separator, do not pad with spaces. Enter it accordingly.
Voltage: 2,kV
